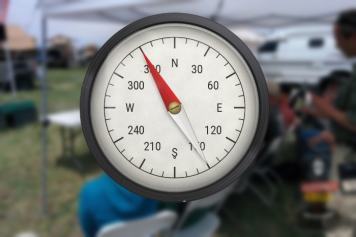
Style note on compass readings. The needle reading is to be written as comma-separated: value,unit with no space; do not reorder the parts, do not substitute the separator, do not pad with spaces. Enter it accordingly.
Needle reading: 330,°
